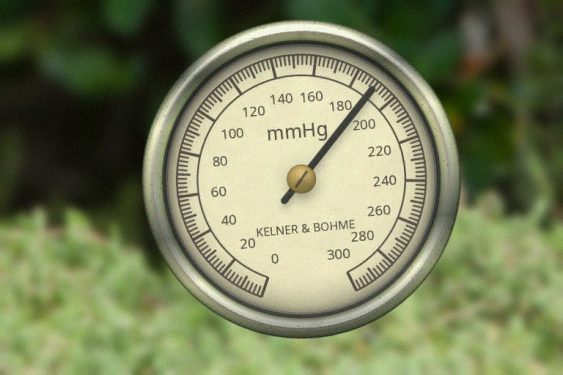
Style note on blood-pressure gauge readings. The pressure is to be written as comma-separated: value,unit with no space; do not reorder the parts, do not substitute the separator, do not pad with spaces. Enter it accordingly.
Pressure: 190,mmHg
